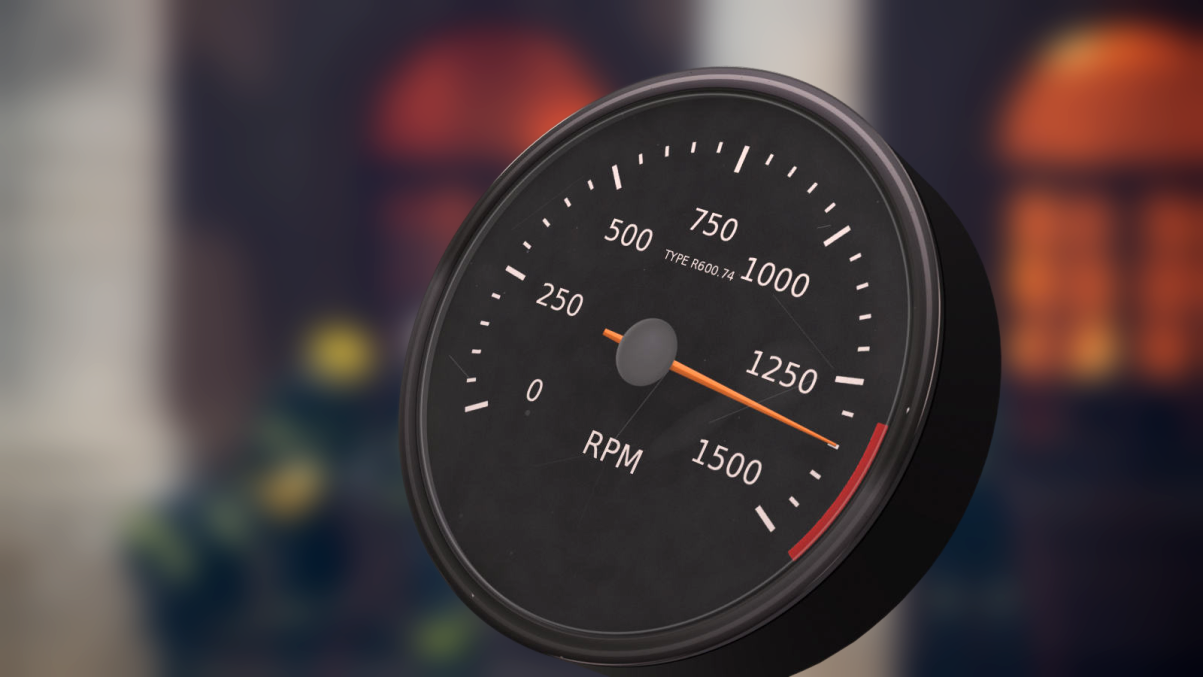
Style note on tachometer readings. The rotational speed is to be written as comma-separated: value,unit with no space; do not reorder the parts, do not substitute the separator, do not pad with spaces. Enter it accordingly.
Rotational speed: 1350,rpm
